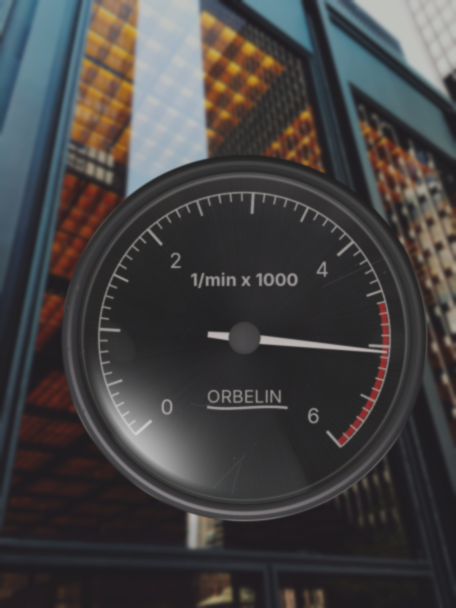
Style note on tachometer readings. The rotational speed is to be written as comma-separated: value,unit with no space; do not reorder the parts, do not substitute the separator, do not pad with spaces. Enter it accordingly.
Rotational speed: 5050,rpm
